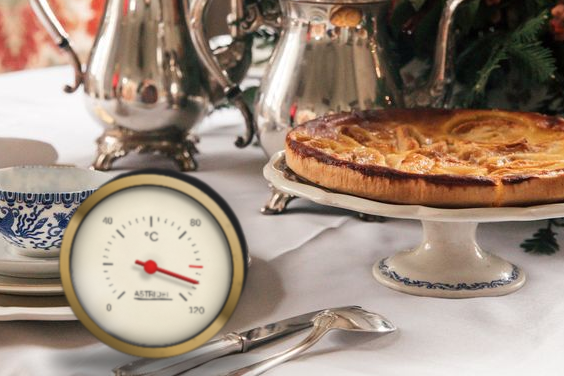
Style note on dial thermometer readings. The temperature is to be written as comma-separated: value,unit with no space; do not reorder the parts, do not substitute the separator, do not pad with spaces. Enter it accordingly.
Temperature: 108,°C
